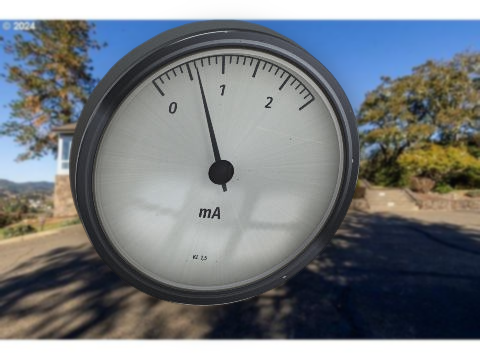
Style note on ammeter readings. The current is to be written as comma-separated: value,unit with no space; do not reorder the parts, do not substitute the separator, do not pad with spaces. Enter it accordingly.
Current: 0.6,mA
